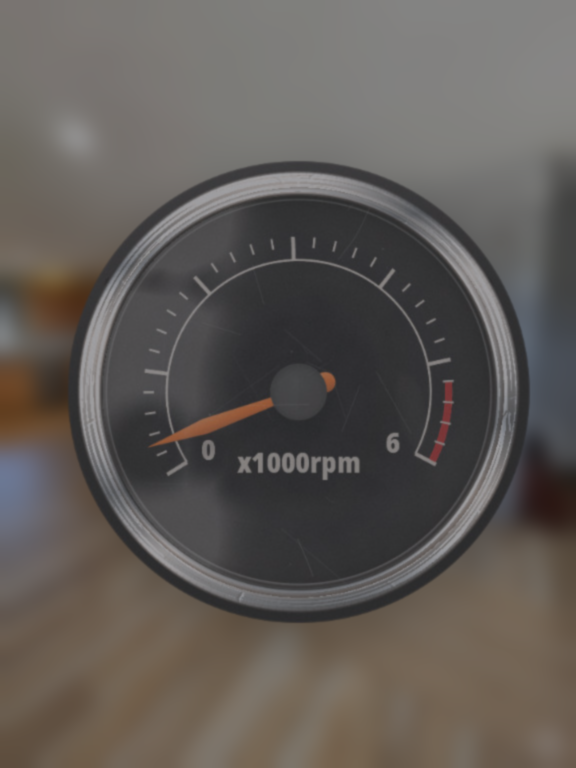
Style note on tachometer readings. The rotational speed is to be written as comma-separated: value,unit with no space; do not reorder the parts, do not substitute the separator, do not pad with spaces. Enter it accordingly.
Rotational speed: 300,rpm
